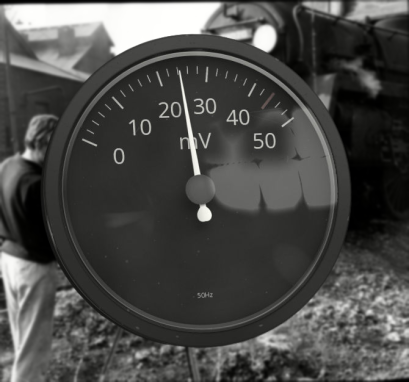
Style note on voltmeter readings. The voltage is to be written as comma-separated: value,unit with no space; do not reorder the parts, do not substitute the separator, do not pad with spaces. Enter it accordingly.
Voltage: 24,mV
